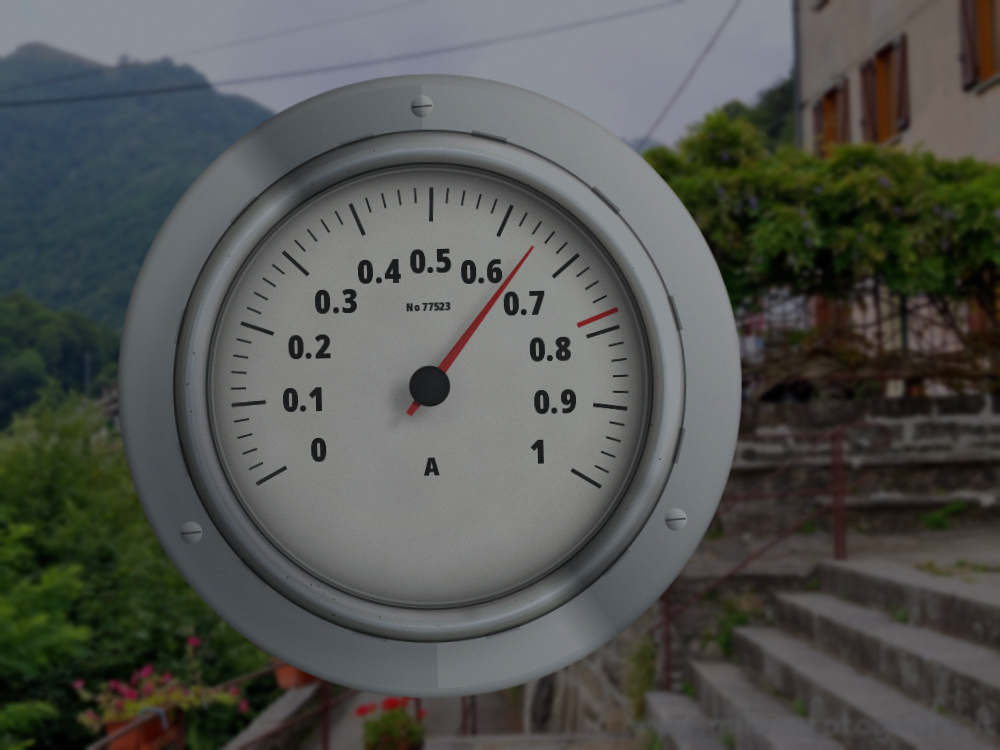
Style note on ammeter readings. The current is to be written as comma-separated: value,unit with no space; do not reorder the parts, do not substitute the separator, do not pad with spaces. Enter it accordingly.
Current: 0.65,A
